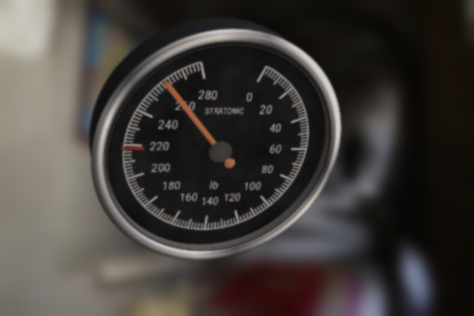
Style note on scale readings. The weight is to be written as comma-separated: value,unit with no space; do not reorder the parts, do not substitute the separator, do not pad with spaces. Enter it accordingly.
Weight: 260,lb
